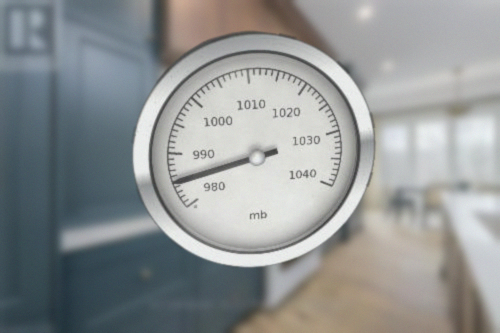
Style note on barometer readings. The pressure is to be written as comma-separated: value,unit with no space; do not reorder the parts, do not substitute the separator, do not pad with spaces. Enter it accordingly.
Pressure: 985,mbar
